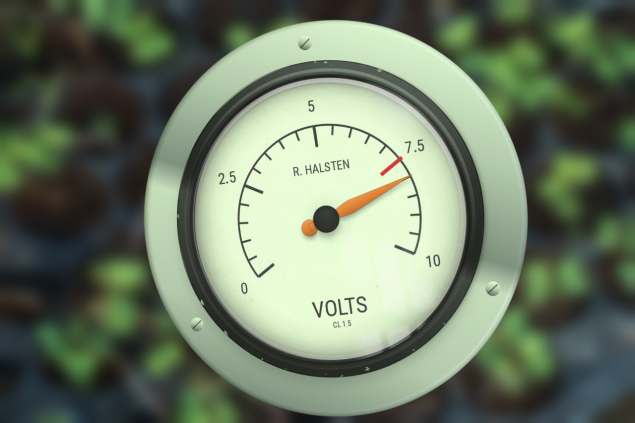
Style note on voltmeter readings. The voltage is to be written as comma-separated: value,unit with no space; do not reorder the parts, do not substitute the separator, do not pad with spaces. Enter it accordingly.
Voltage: 8,V
